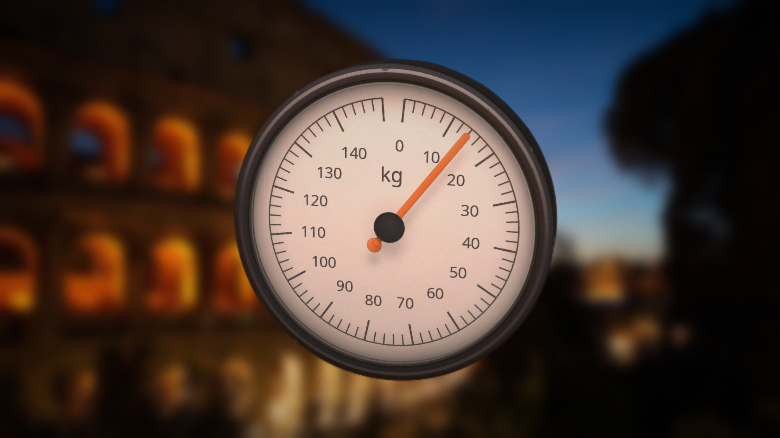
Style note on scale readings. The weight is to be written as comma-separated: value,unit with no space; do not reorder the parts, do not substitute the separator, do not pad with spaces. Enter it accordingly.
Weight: 14,kg
